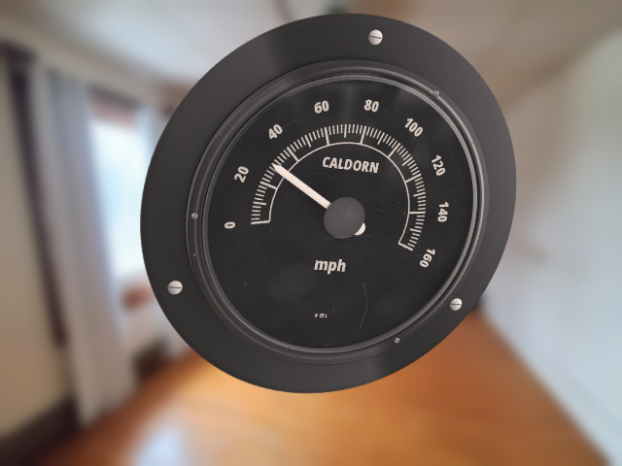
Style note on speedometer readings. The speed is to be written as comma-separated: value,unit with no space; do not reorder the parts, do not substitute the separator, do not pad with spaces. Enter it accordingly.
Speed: 30,mph
